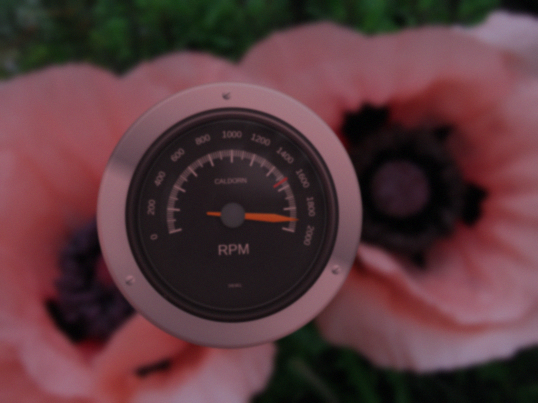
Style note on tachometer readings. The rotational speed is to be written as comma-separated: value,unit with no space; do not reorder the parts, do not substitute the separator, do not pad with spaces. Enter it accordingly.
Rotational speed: 1900,rpm
